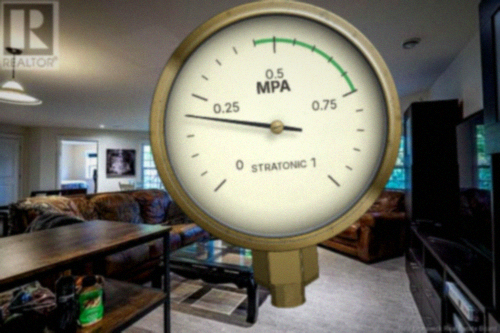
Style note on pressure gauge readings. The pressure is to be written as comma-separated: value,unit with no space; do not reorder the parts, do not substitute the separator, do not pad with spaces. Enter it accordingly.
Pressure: 0.2,MPa
